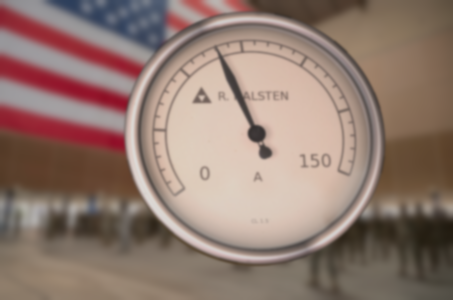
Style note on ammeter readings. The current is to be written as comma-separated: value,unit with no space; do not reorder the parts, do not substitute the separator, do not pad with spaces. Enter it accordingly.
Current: 65,A
